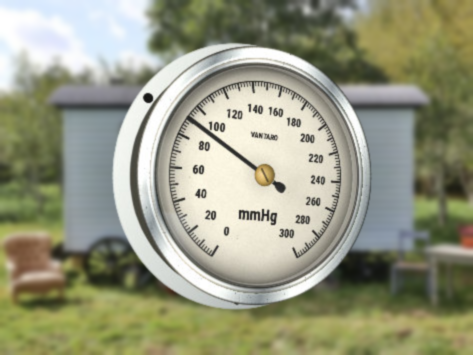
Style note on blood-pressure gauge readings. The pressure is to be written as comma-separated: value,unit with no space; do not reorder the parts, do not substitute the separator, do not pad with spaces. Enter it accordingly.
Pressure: 90,mmHg
